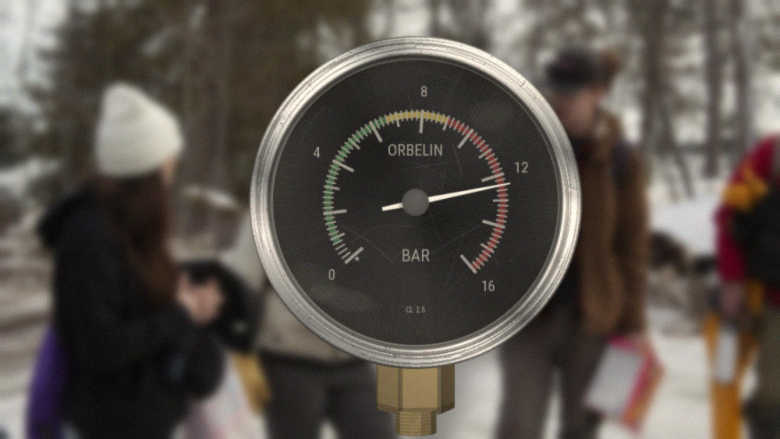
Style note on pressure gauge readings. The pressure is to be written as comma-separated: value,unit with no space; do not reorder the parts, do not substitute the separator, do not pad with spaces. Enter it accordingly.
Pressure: 12.4,bar
